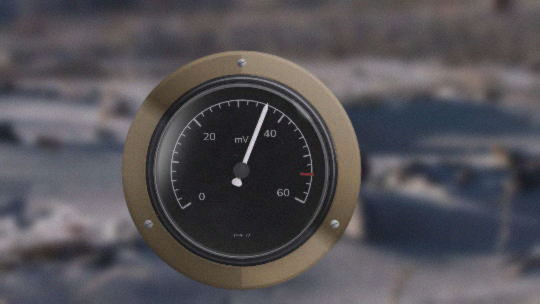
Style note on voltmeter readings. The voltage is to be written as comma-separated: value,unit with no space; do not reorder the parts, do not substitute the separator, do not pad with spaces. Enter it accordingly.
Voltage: 36,mV
